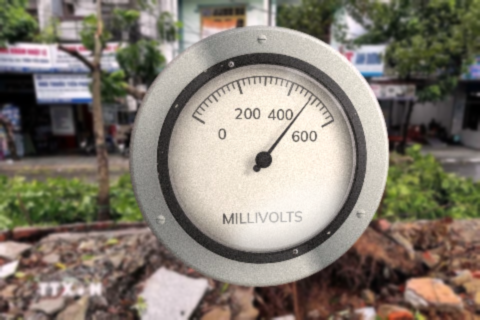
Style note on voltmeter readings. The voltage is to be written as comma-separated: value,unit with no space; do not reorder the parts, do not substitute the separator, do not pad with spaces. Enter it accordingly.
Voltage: 480,mV
